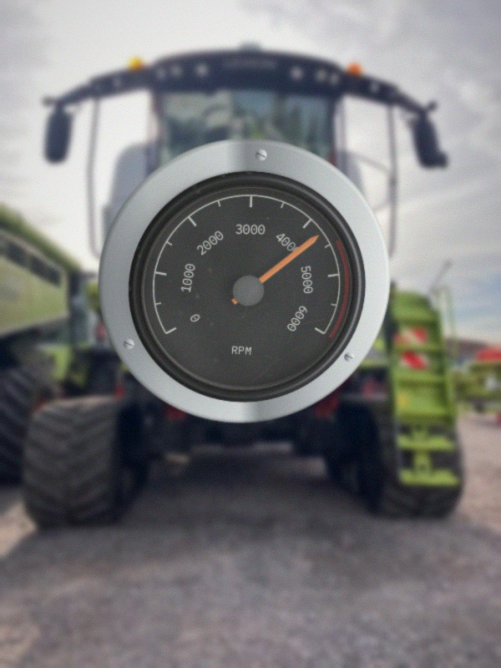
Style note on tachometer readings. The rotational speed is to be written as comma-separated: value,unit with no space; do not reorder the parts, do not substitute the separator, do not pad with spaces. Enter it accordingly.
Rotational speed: 4250,rpm
